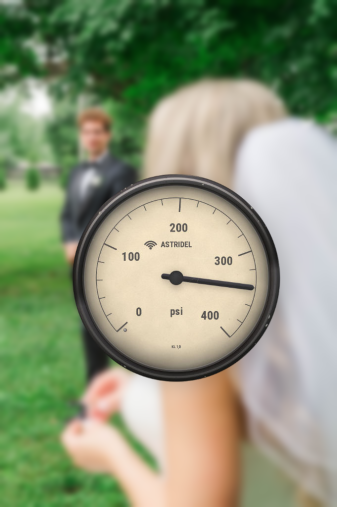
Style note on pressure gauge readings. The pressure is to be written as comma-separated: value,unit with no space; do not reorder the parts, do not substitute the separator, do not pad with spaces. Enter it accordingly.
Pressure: 340,psi
